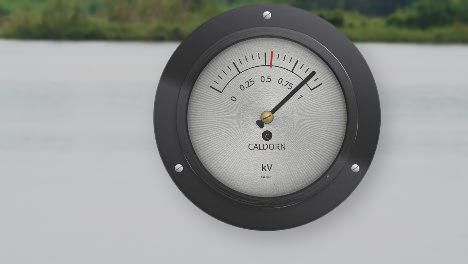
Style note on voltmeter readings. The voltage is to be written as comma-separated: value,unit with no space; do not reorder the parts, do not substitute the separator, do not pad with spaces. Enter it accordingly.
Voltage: 0.9,kV
